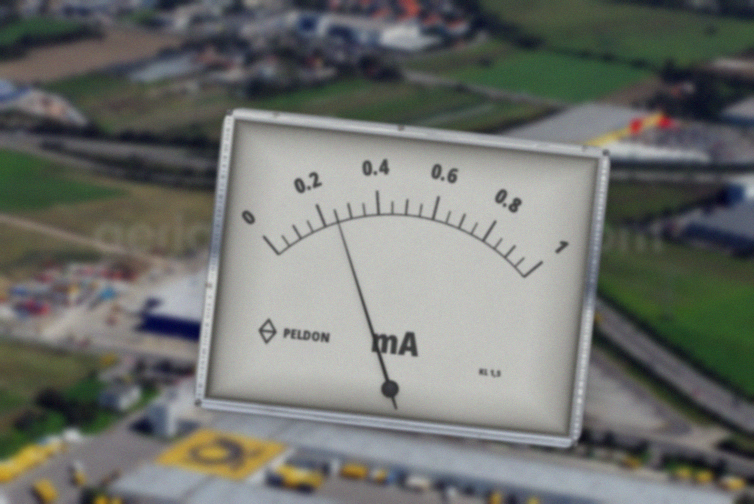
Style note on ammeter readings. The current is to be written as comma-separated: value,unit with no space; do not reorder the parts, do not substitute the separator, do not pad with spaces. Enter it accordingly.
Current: 0.25,mA
